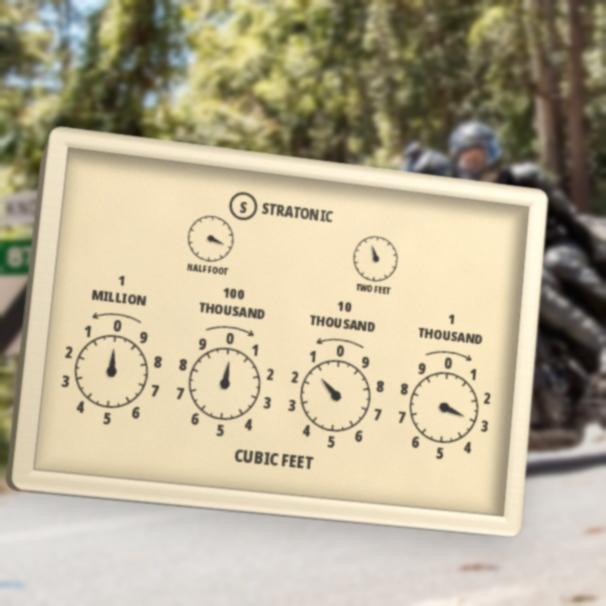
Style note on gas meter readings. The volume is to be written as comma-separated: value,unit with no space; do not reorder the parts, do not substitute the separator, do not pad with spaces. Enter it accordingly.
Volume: 1300,ft³
